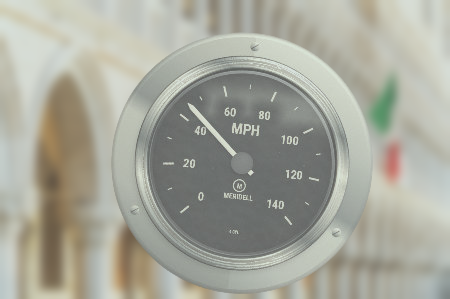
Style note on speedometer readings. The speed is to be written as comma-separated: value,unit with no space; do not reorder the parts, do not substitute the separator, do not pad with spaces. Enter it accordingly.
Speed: 45,mph
